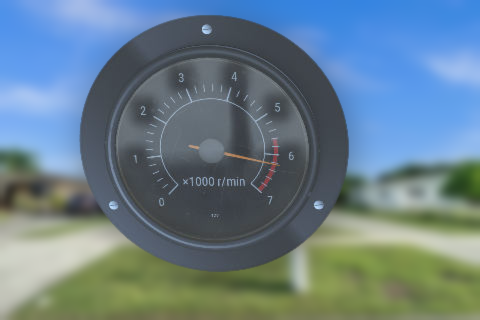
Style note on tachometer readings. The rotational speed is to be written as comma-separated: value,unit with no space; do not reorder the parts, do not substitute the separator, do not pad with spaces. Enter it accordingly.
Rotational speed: 6200,rpm
